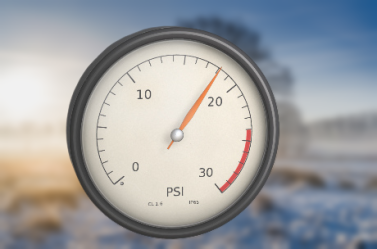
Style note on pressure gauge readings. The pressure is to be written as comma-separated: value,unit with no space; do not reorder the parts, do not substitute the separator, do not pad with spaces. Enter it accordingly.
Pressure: 18,psi
